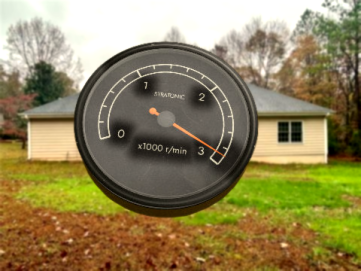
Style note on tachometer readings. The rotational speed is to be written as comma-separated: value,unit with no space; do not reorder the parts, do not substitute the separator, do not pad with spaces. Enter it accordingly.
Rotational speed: 2900,rpm
